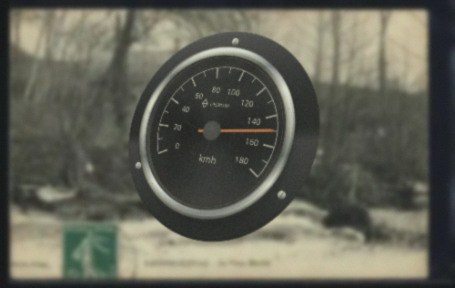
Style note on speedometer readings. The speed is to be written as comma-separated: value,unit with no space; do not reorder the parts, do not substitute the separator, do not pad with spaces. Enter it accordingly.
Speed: 150,km/h
